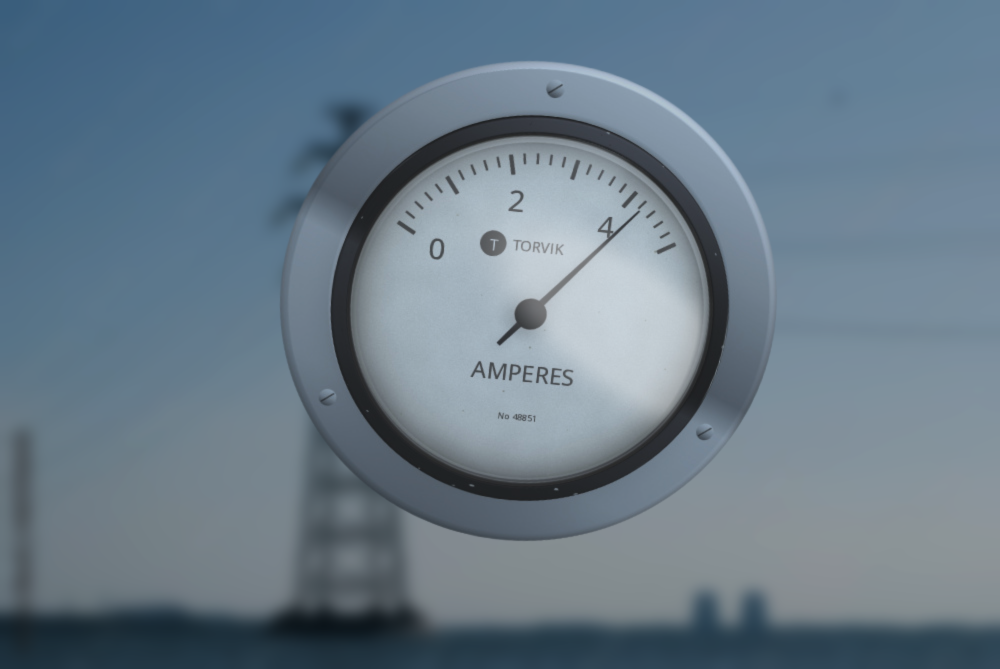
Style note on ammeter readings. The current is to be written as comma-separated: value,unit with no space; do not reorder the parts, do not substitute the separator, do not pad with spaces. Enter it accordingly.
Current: 4.2,A
